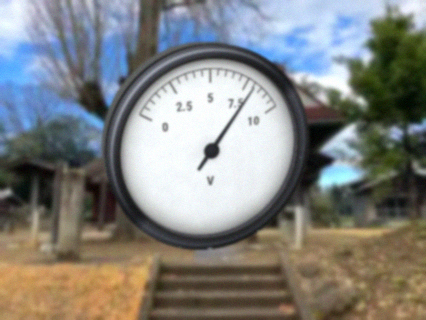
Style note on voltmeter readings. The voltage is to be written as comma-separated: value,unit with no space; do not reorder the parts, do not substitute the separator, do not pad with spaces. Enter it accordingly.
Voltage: 8,V
